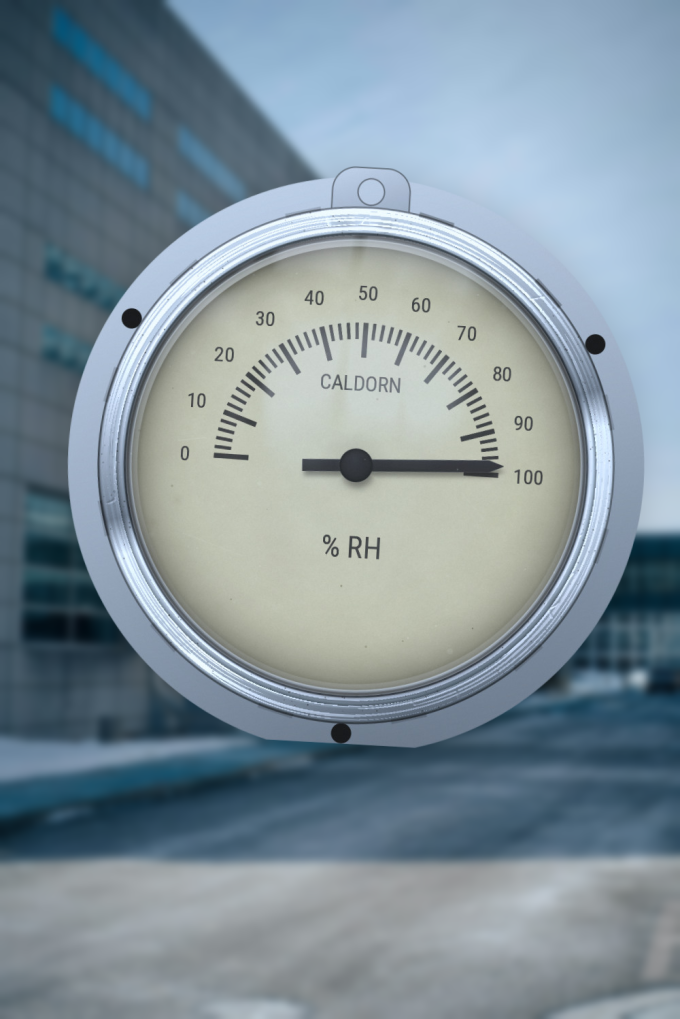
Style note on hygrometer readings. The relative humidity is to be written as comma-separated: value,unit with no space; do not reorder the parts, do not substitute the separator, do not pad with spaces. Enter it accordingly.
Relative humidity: 98,%
